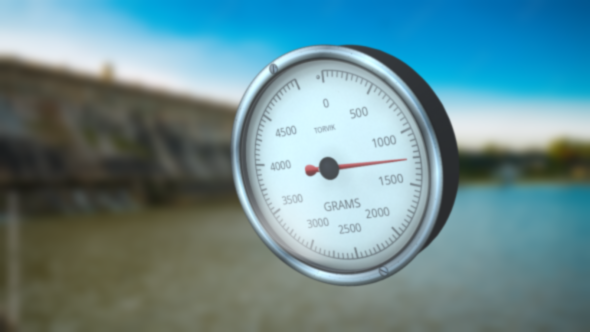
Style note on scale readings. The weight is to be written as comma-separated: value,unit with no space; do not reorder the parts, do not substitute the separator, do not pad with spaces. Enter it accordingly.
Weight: 1250,g
